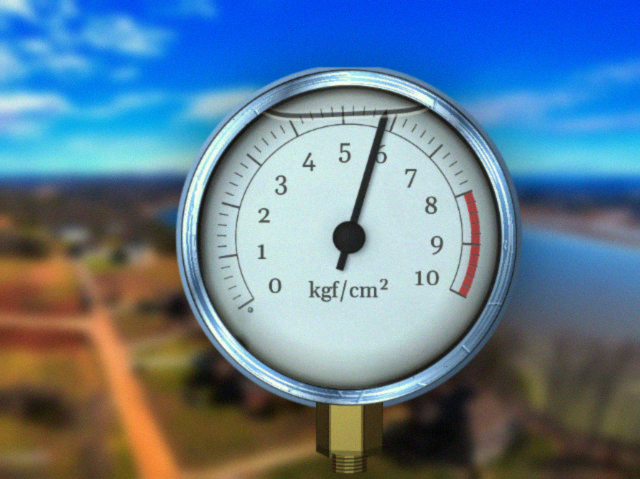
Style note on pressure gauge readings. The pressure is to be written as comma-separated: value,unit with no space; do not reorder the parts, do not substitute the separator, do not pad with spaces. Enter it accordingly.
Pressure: 5.8,kg/cm²
